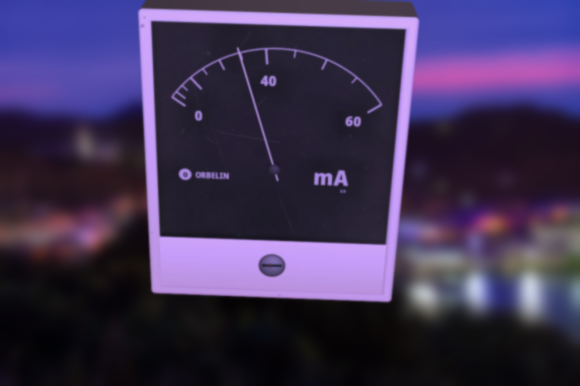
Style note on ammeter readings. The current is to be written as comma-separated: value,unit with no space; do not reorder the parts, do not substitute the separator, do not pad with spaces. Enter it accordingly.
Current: 35,mA
